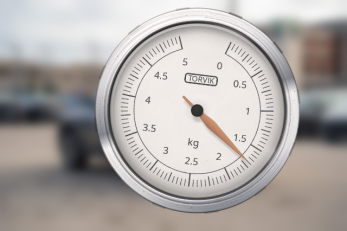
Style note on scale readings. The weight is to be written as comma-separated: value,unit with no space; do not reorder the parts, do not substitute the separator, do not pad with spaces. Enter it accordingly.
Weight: 1.7,kg
